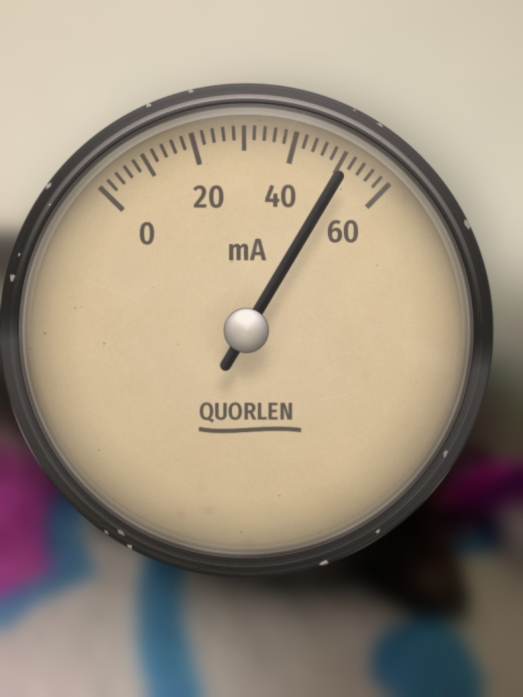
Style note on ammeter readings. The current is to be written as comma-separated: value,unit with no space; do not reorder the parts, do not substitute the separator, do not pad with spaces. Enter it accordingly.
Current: 51,mA
